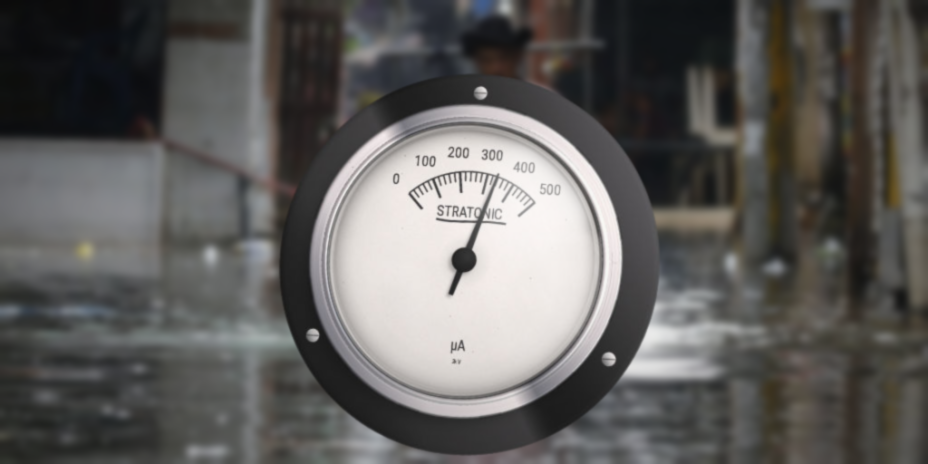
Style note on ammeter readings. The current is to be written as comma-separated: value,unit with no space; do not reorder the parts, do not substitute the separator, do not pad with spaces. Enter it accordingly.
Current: 340,µA
